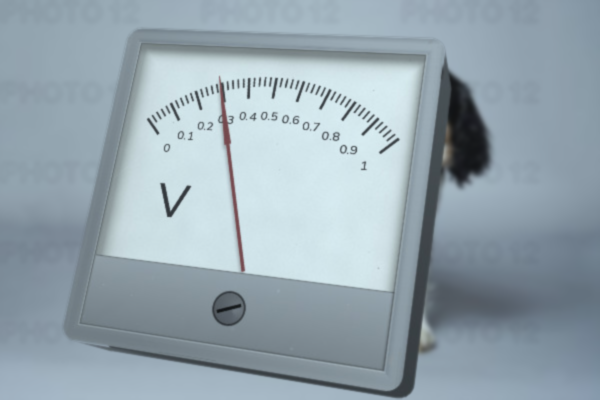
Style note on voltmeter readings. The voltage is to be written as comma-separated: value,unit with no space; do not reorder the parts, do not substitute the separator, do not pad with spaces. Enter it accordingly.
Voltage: 0.3,V
